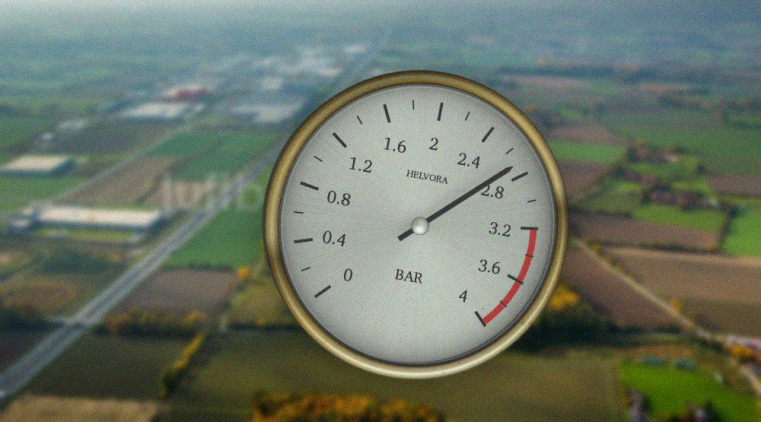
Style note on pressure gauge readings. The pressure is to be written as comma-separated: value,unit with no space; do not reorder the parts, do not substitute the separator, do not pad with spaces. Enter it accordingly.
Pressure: 2.7,bar
